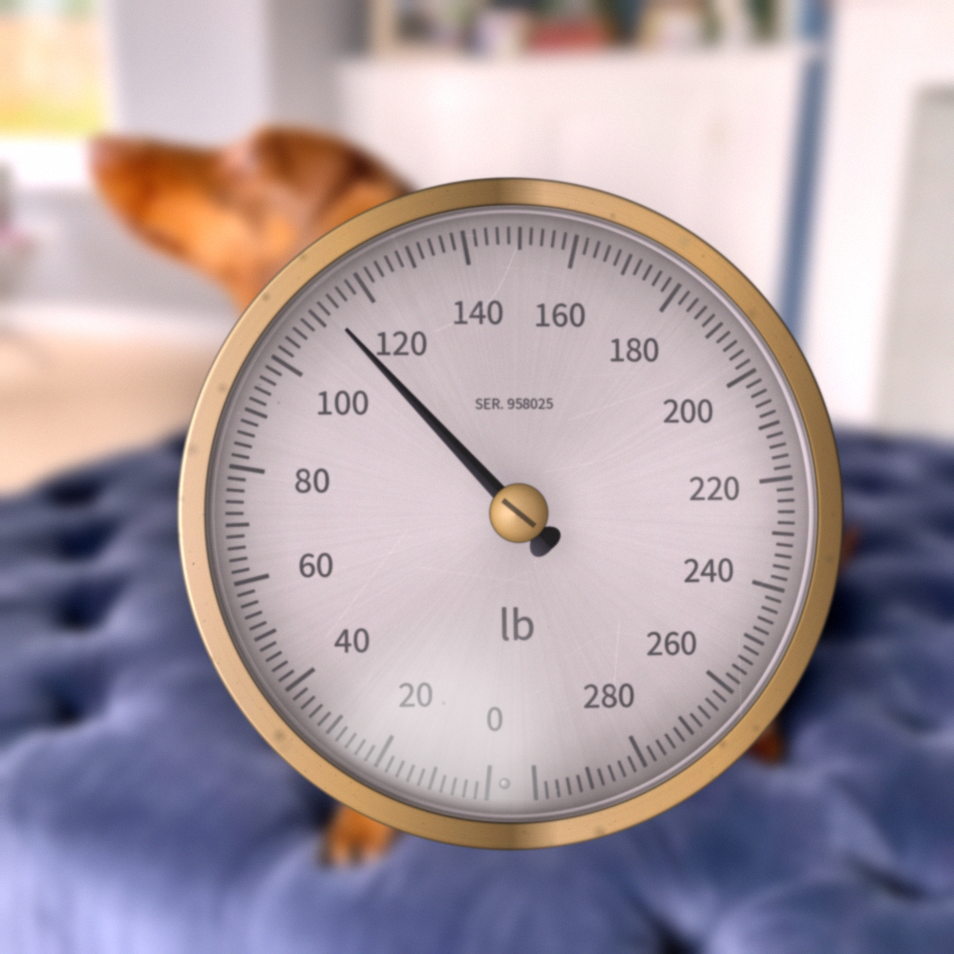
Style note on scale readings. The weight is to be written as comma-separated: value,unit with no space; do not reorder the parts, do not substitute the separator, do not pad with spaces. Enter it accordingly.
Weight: 112,lb
